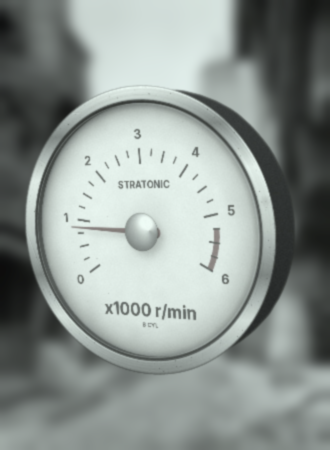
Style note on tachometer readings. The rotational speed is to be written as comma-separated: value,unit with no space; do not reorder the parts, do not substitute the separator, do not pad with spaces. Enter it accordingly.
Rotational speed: 875,rpm
